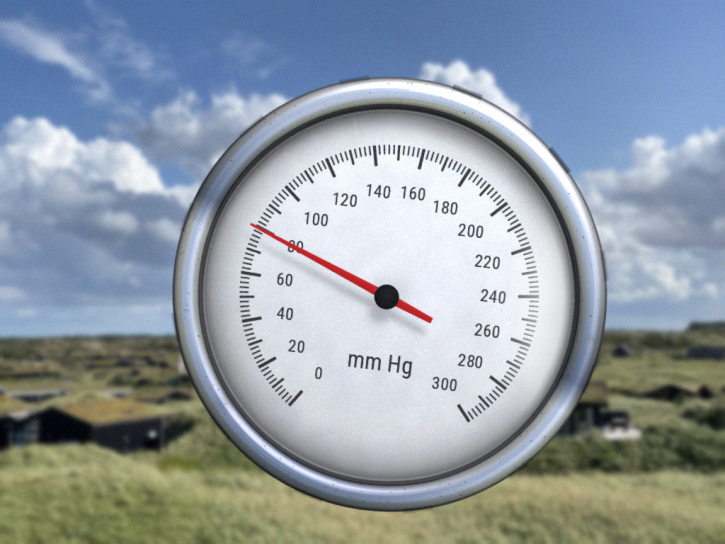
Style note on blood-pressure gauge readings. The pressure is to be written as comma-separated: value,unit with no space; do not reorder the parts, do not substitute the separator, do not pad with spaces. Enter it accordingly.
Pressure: 80,mmHg
